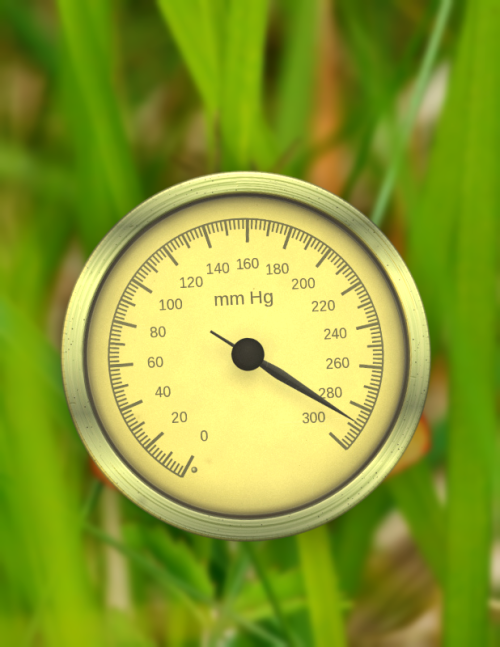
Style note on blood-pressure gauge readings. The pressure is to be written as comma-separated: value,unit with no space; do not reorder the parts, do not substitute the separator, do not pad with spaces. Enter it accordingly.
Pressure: 288,mmHg
